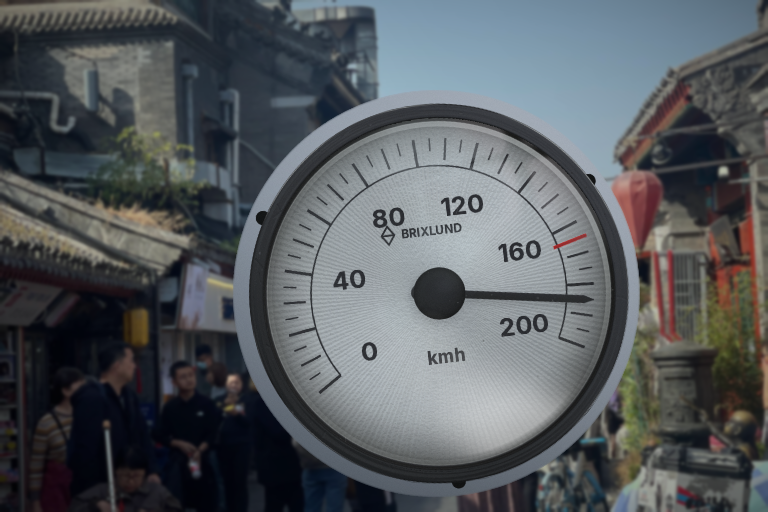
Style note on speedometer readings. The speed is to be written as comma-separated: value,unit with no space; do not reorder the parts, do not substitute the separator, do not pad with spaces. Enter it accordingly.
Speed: 185,km/h
